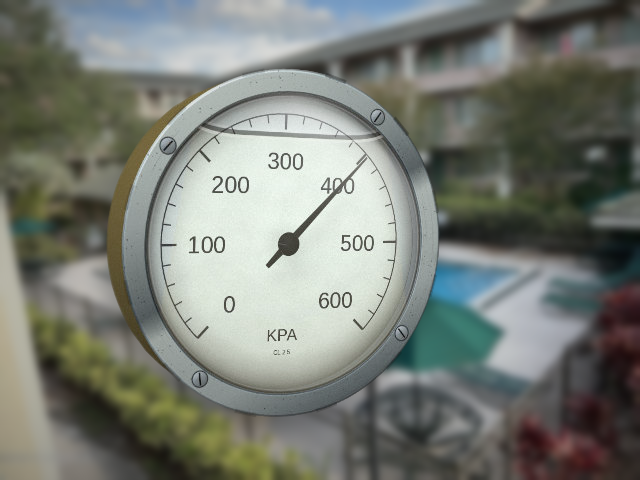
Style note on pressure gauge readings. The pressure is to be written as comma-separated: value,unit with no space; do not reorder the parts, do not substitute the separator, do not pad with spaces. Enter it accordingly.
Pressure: 400,kPa
